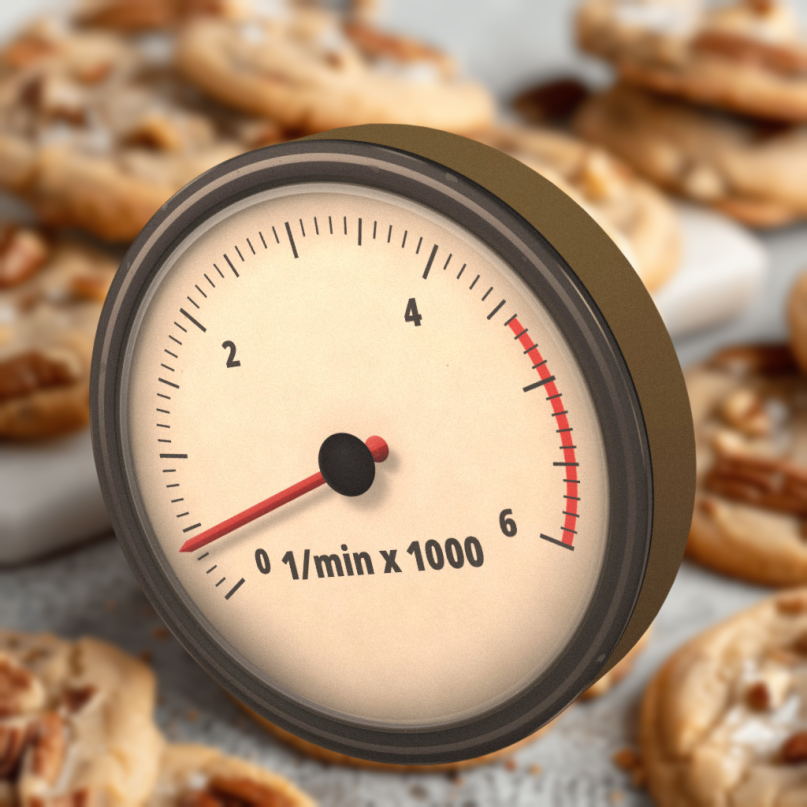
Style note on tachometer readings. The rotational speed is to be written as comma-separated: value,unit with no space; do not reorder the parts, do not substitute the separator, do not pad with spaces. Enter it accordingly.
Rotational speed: 400,rpm
